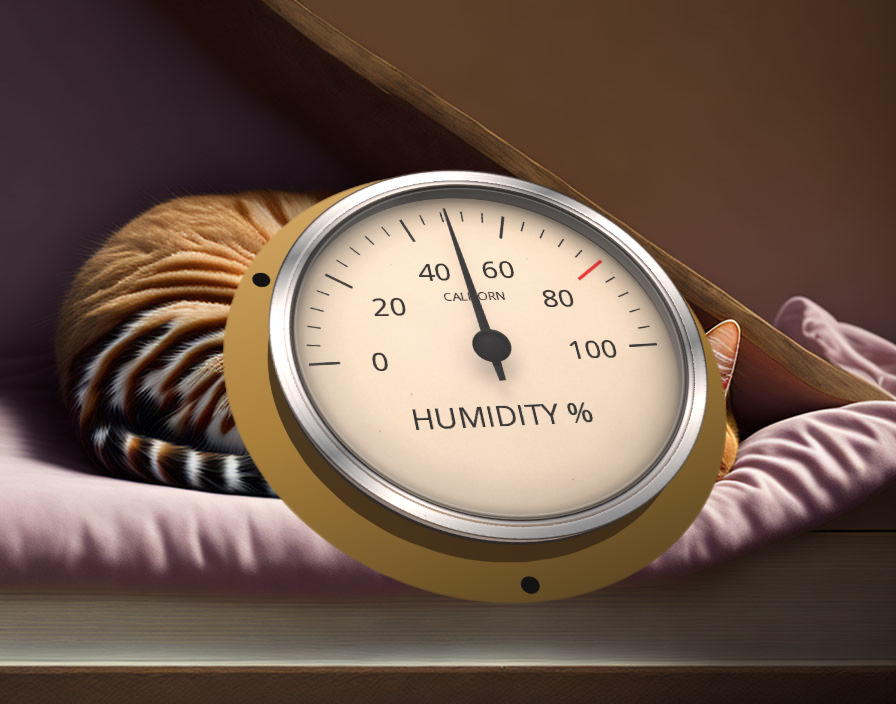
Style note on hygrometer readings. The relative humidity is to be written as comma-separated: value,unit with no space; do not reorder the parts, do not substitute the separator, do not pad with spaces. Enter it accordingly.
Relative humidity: 48,%
